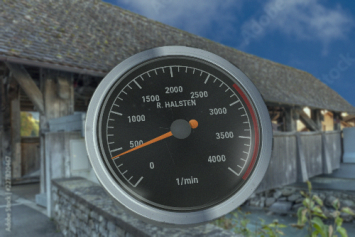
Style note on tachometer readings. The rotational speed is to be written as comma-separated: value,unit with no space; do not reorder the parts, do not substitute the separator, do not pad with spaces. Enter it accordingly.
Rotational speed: 400,rpm
